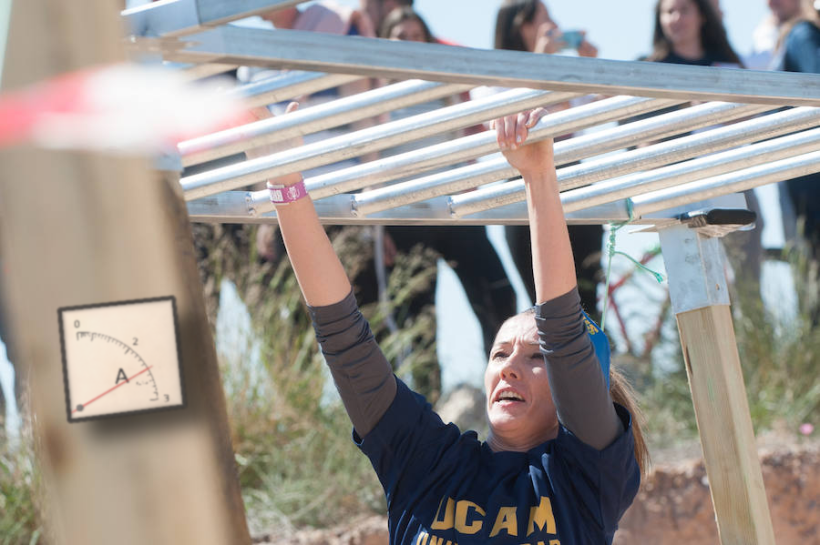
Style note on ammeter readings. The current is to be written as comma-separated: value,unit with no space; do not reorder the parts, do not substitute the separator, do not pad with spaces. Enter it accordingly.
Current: 2.5,A
